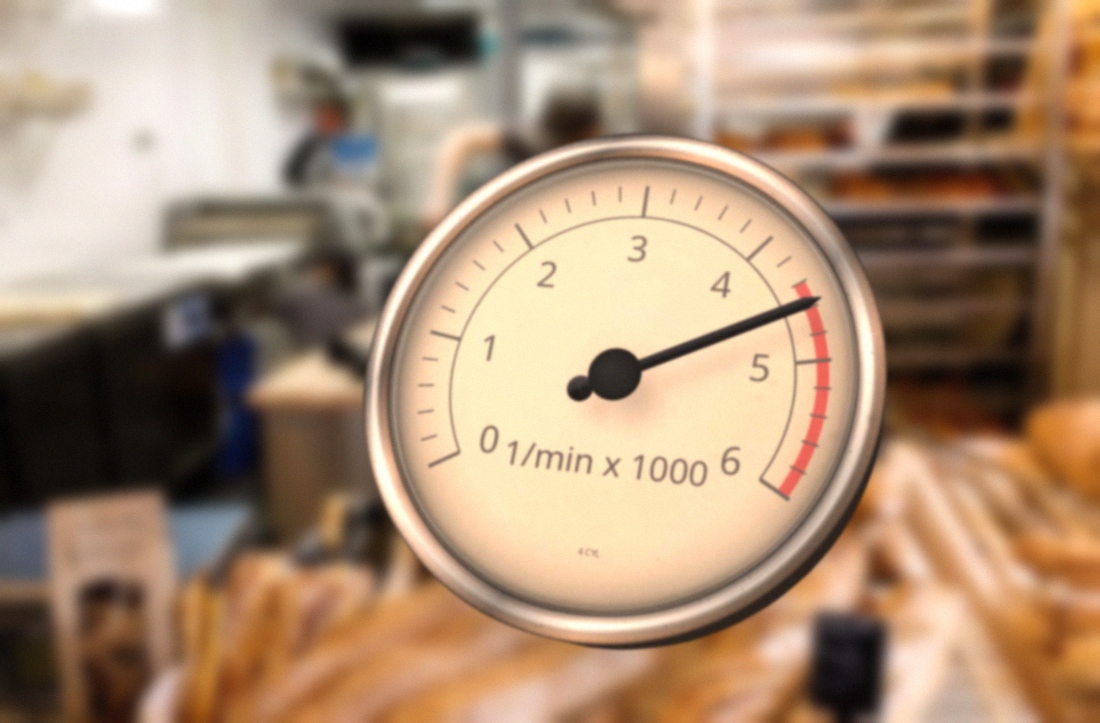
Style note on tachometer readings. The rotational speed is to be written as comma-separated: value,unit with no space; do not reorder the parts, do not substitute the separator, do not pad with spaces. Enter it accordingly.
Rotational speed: 4600,rpm
